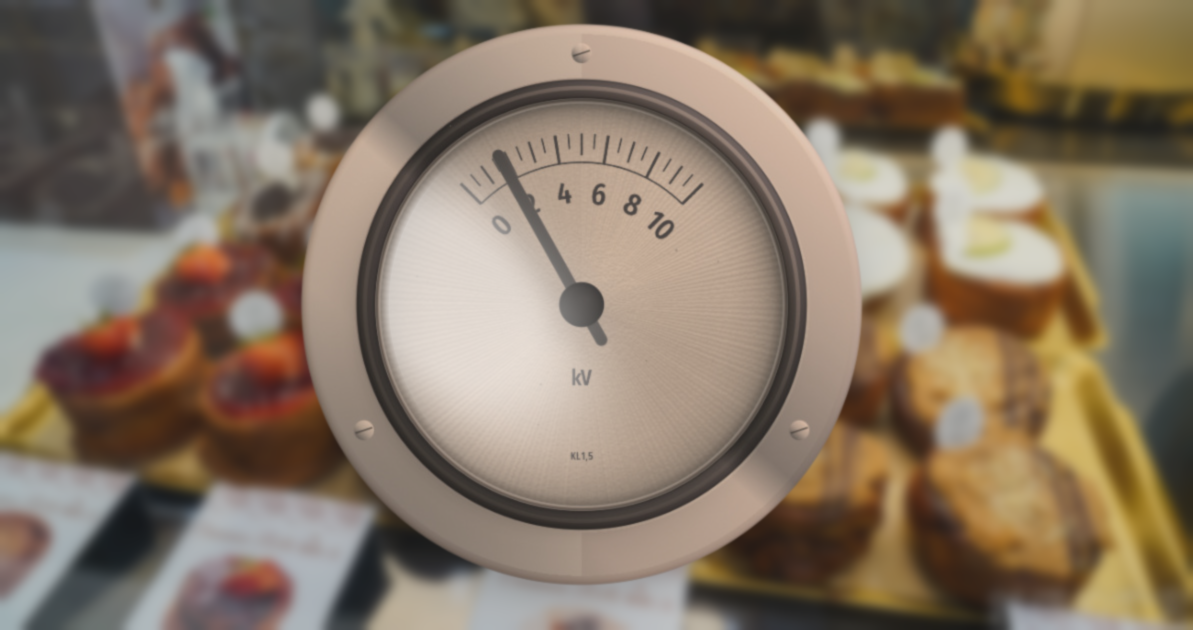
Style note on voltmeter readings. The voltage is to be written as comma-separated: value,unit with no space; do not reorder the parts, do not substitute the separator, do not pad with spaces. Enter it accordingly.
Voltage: 1.75,kV
